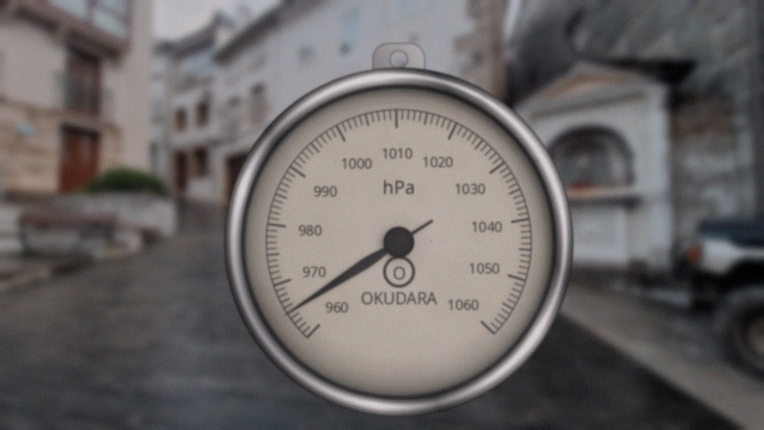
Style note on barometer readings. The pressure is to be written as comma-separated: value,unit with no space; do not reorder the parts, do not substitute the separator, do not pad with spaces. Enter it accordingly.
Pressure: 965,hPa
